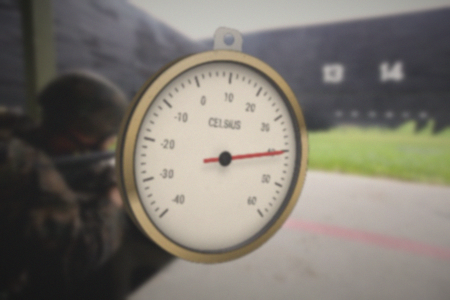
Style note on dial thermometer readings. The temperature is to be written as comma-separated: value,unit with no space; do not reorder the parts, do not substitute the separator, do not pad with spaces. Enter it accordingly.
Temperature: 40,°C
